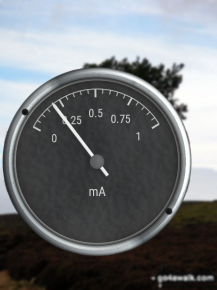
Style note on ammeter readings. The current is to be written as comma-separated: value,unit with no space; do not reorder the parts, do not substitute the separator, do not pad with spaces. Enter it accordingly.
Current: 0.2,mA
